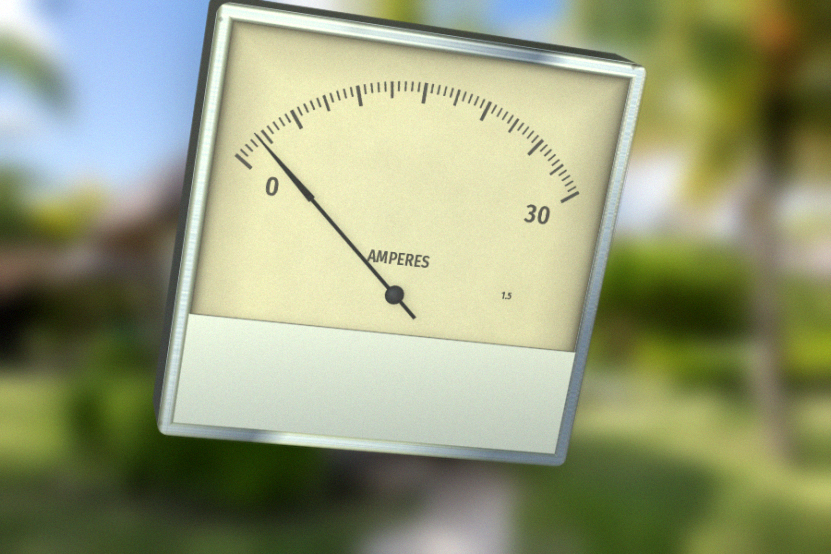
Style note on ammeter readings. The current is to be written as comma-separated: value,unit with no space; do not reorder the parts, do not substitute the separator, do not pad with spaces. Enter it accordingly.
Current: 2,A
